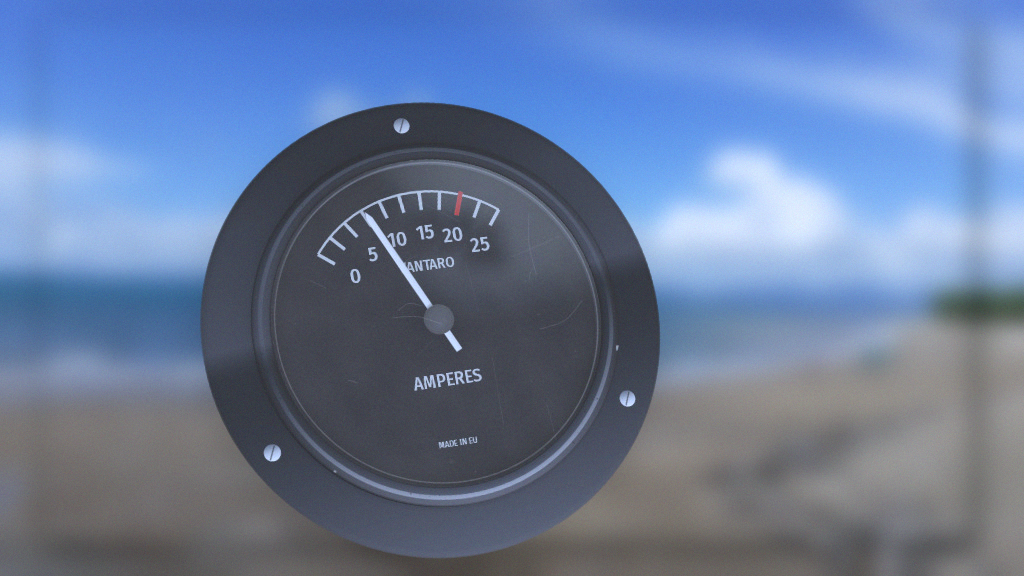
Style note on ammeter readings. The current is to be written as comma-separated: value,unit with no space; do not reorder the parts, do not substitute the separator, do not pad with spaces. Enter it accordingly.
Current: 7.5,A
